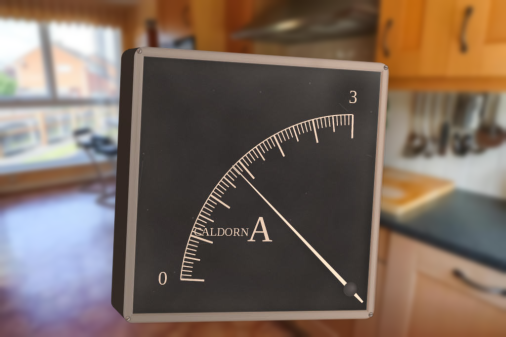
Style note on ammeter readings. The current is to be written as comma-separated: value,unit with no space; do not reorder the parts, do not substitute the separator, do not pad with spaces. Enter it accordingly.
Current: 1.4,A
